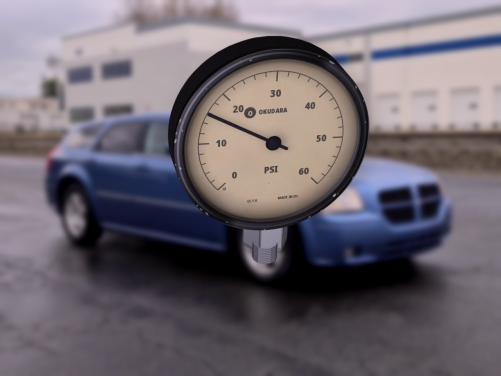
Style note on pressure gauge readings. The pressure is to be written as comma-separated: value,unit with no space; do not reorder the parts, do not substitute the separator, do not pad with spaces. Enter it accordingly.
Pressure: 16,psi
